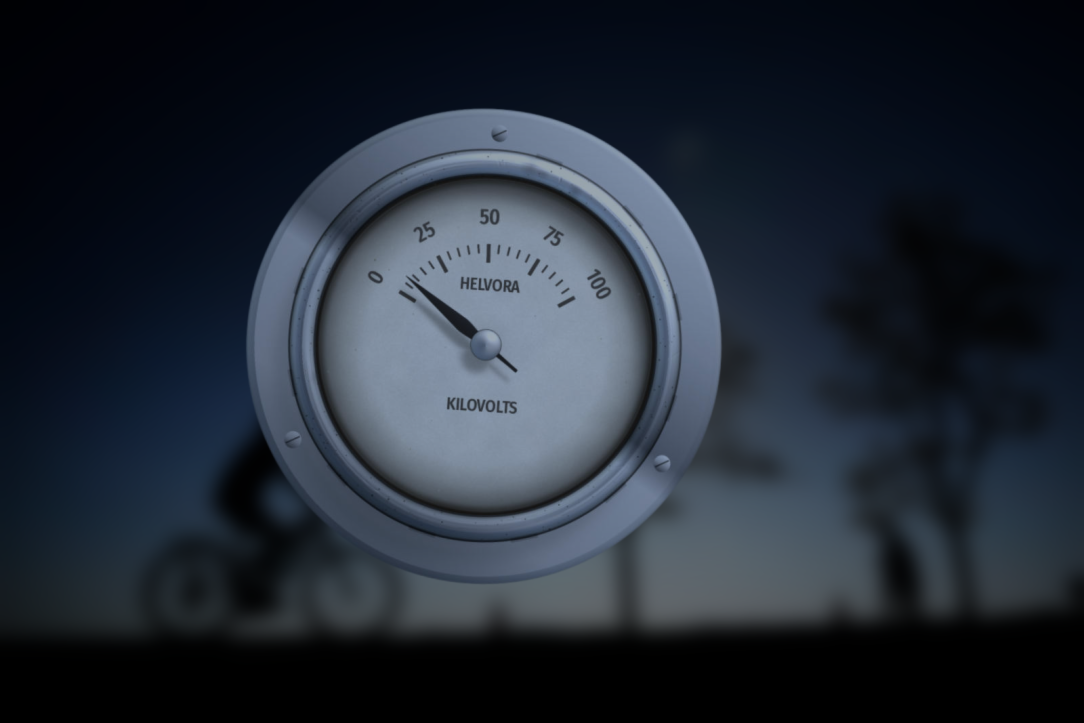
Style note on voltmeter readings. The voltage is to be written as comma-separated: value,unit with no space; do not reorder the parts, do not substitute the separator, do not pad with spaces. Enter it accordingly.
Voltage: 7.5,kV
